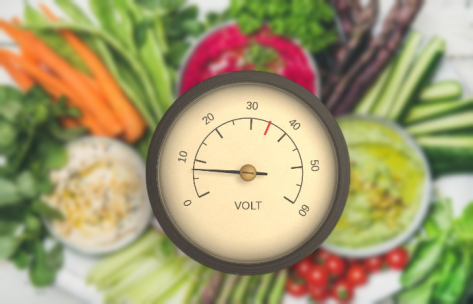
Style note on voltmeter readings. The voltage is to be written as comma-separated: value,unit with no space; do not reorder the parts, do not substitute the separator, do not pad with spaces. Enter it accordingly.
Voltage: 7.5,V
